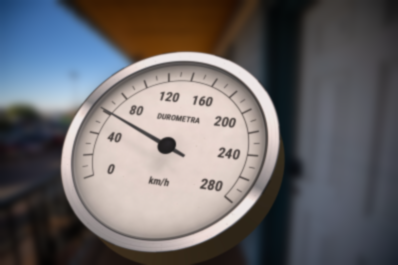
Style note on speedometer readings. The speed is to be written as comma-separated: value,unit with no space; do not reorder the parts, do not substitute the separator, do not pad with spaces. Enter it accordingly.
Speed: 60,km/h
